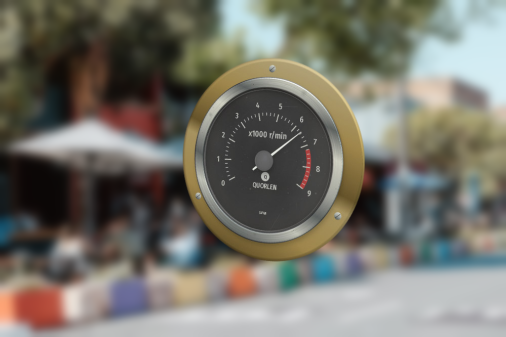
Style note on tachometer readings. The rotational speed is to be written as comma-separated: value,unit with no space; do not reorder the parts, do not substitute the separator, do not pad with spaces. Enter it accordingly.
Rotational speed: 6400,rpm
